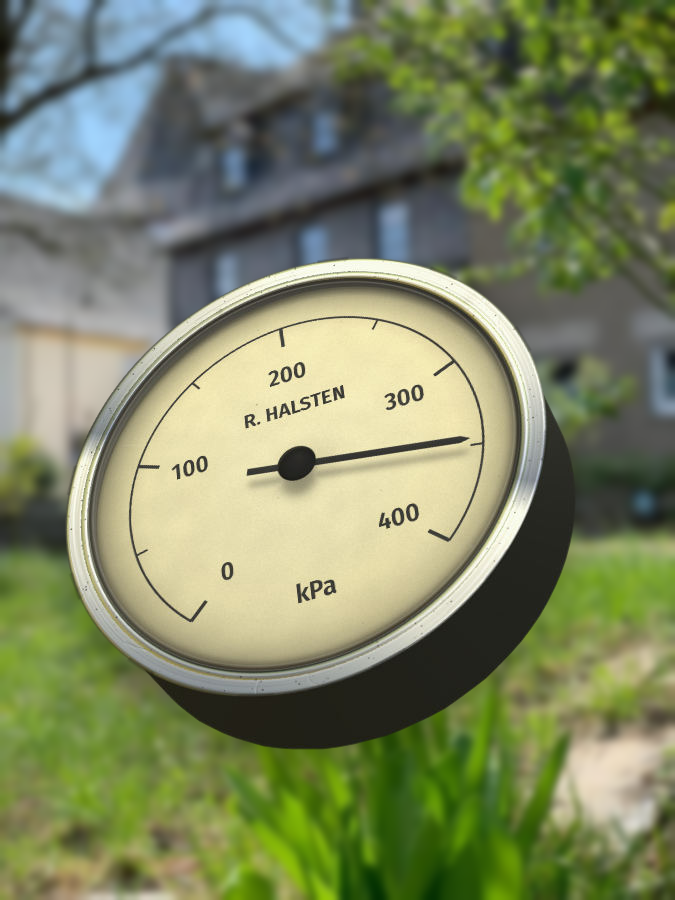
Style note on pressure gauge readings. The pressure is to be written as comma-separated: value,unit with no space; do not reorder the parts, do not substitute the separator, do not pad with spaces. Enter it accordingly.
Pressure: 350,kPa
